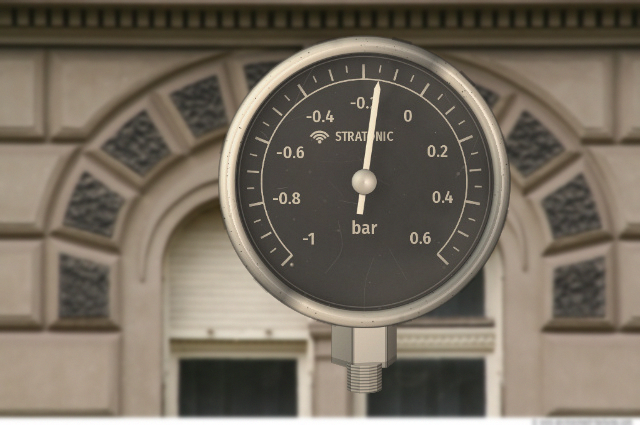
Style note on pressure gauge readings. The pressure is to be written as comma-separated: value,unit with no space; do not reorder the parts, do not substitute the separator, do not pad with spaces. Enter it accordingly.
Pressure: -0.15,bar
